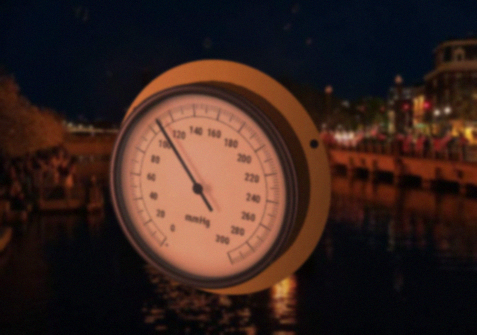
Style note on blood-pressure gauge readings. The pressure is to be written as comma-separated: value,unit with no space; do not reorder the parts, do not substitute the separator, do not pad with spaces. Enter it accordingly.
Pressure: 110,mmHg
